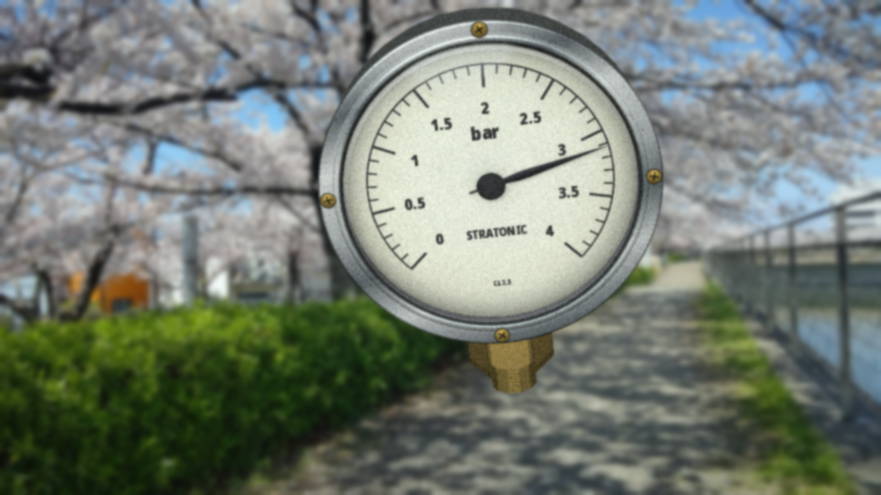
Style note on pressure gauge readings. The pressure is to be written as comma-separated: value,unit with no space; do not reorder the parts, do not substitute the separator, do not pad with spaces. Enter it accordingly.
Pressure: 3.1,bar
